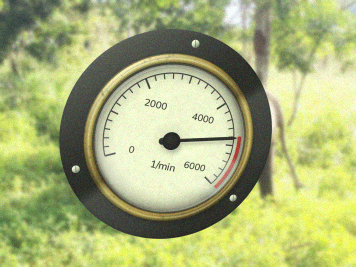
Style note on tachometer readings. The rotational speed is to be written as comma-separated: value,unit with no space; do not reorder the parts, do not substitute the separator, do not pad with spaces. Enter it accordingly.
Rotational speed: 4800,rpm
